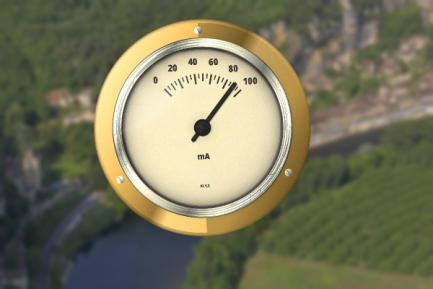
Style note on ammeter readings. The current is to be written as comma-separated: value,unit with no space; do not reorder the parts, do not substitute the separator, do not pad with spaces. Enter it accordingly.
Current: 90,mA
